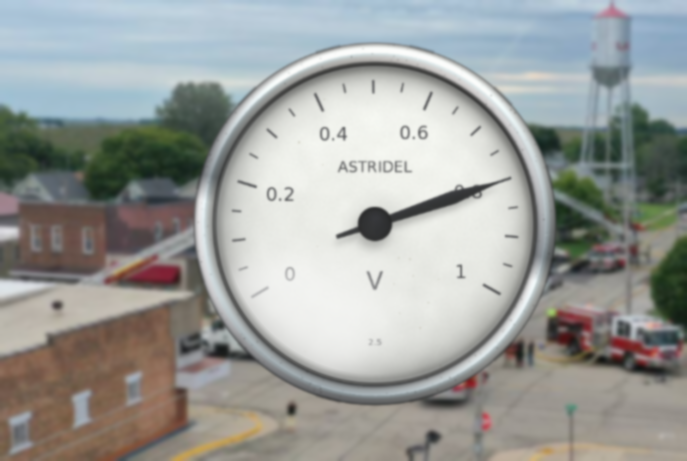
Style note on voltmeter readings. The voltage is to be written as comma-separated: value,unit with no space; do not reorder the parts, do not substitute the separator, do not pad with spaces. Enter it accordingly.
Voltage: 0.8,V
